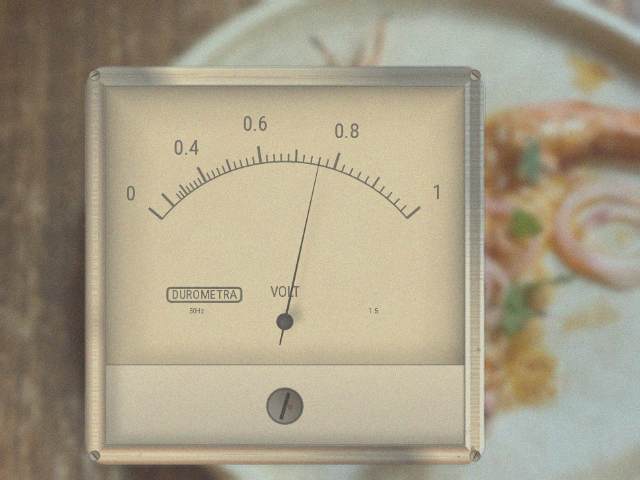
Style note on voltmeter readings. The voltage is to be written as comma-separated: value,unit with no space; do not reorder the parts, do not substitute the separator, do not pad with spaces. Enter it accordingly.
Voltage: 0.76,V
